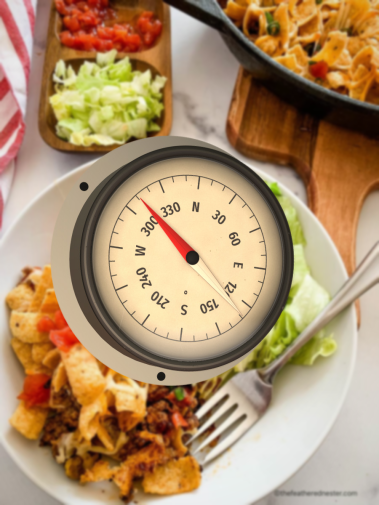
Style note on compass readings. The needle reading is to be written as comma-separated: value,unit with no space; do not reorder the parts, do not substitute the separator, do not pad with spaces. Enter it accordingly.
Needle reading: 310,°
